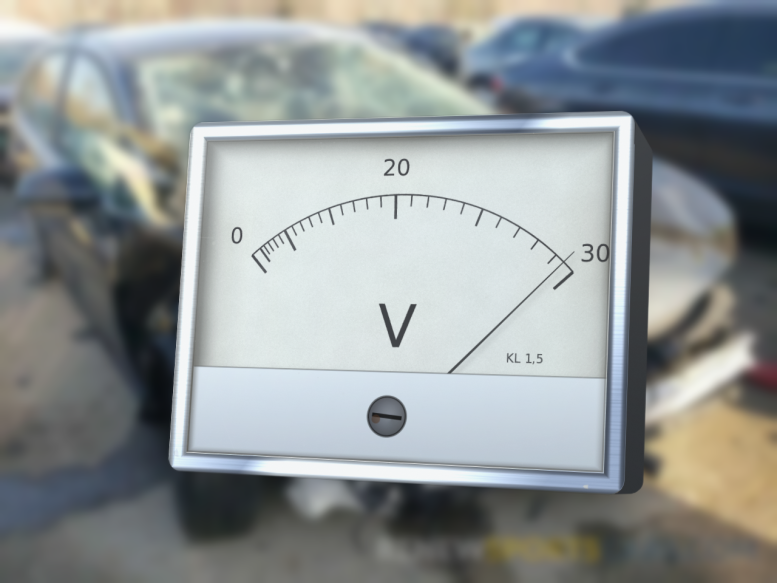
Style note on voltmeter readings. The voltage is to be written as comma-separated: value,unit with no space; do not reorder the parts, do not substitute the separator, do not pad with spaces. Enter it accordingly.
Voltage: 29.5,V
